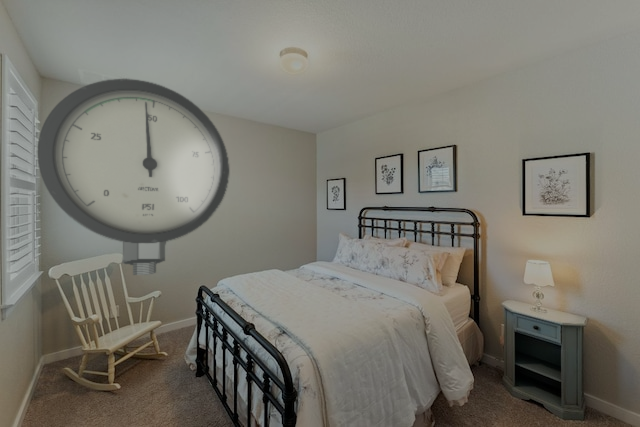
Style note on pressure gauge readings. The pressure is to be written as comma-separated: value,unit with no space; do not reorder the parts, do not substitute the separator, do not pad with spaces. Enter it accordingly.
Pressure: 47.5,psi
